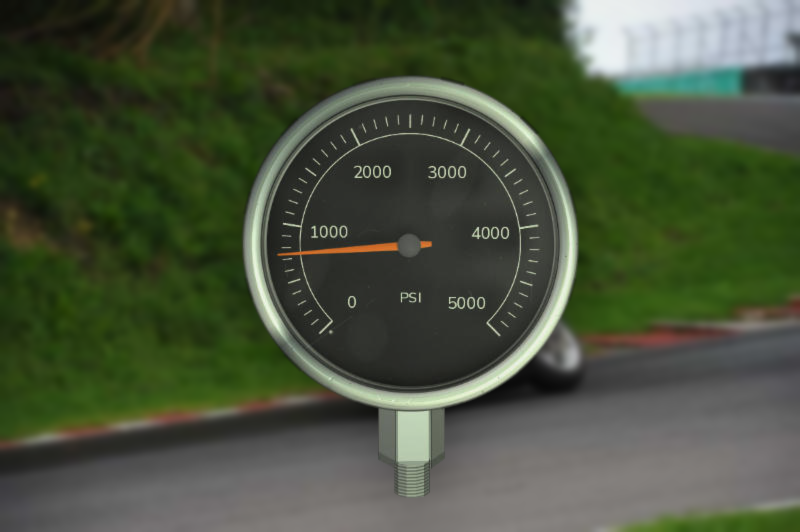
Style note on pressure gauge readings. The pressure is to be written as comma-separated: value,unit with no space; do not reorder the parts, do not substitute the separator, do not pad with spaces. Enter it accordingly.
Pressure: 750,psi
